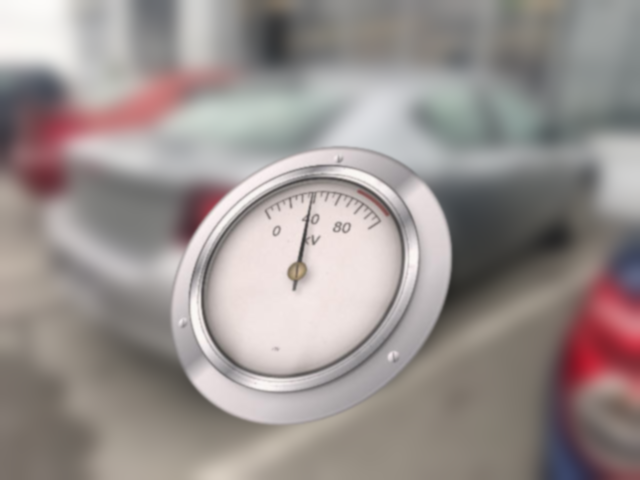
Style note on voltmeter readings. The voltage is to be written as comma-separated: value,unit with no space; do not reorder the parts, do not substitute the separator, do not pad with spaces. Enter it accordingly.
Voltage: 40,kV
